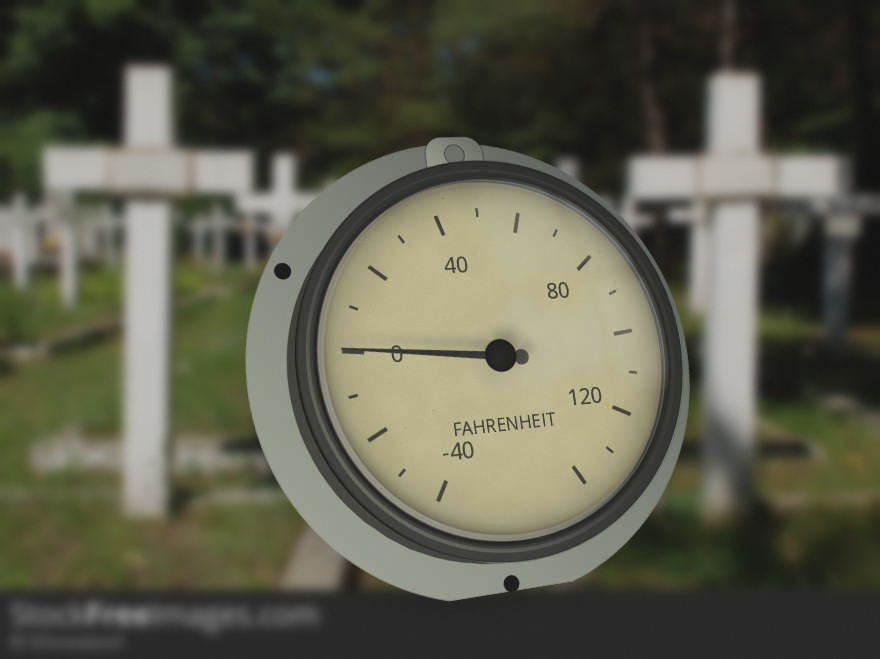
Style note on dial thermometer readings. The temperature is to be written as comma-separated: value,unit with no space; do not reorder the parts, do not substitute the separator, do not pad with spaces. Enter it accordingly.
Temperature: 0,°F
